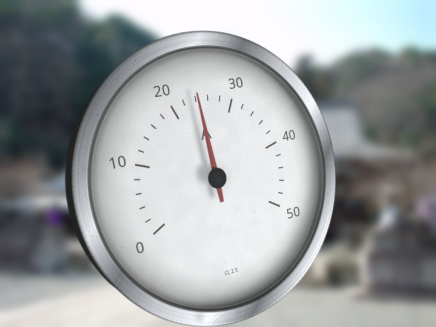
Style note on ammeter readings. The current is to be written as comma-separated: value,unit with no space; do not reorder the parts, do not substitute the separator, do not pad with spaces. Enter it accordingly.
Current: 24,A
